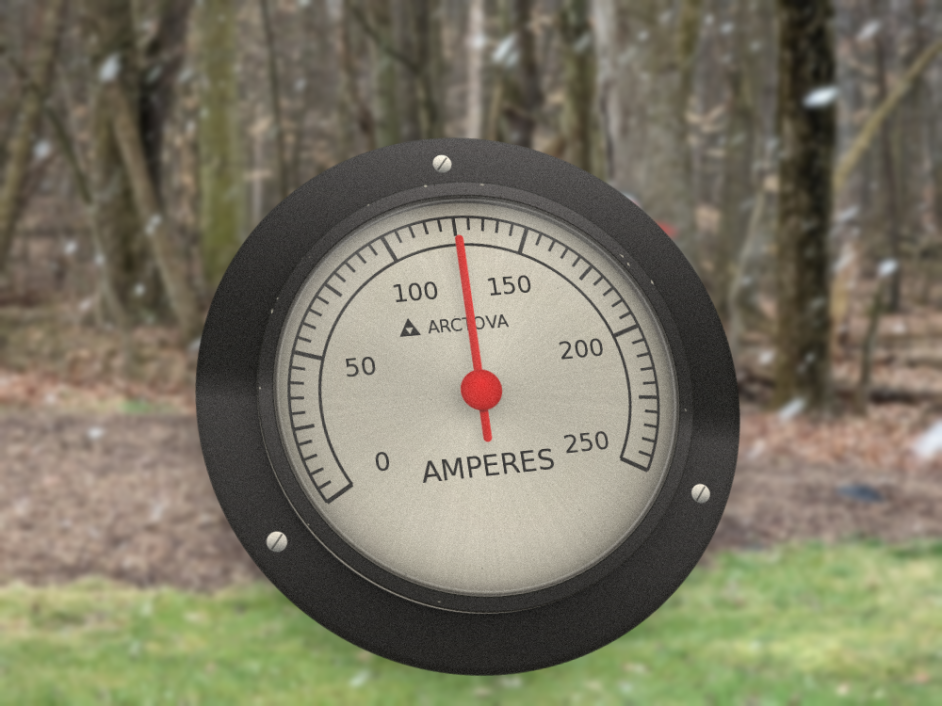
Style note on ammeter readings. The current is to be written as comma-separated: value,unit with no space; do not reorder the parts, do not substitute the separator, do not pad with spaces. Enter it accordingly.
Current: 125,A
